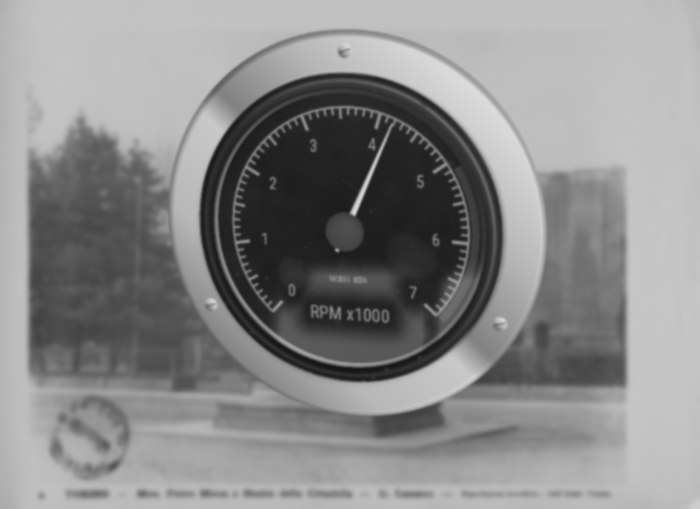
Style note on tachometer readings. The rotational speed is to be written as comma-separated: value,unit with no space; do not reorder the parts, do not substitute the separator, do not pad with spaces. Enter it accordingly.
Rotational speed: 4200,rpm
